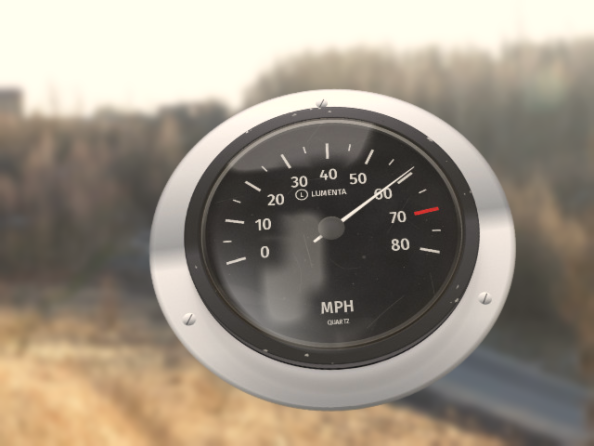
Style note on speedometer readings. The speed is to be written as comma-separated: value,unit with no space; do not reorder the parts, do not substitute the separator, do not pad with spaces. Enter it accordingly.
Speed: 60,mph
